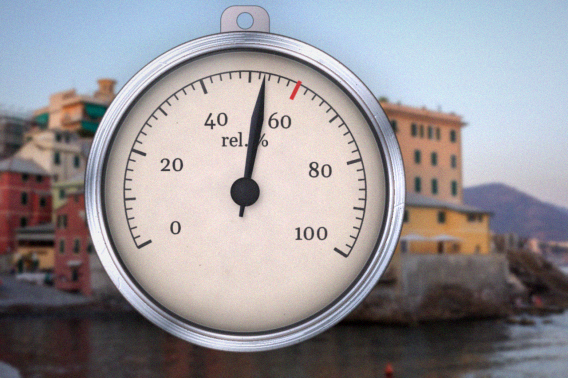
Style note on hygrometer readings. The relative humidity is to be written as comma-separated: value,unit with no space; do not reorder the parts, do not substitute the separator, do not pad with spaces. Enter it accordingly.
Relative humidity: 53,%
